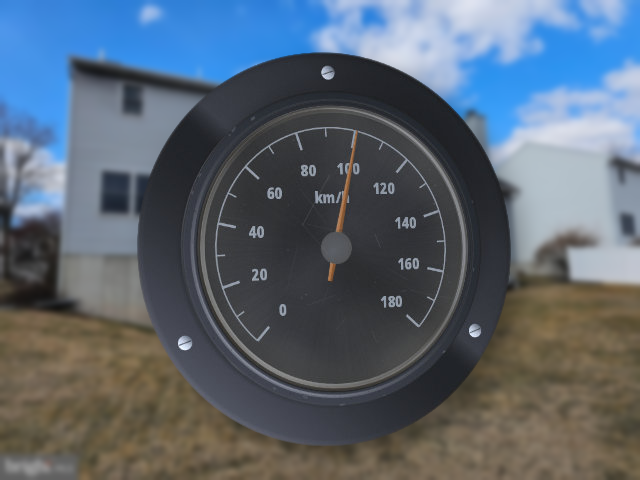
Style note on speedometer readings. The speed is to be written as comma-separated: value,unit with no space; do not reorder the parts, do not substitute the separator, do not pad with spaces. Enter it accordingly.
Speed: 100,km/h
